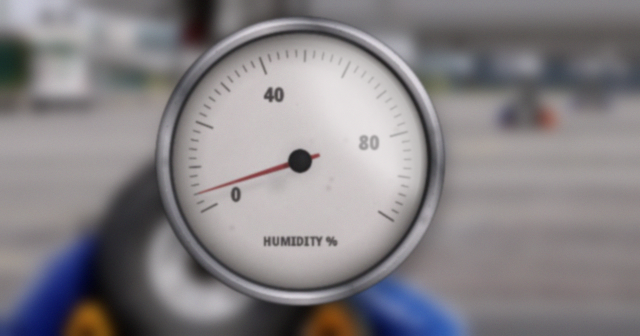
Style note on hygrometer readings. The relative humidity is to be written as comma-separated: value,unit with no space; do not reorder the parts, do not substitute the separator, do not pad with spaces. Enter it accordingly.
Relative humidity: 4,%
